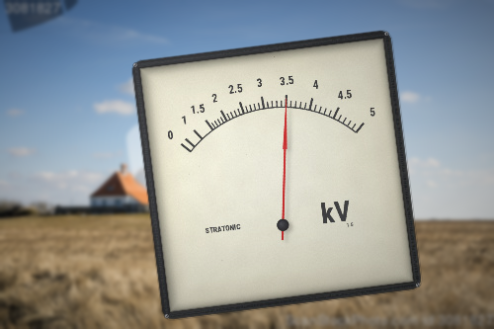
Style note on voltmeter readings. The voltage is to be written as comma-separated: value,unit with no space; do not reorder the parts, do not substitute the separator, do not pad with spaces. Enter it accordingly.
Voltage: 3.5,kV
